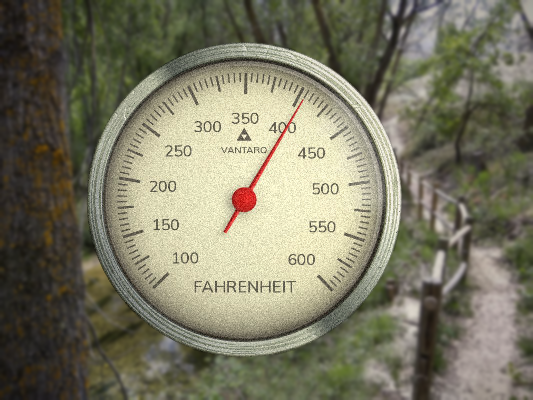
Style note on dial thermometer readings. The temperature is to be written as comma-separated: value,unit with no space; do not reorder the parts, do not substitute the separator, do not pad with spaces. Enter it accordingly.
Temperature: 405,°F
